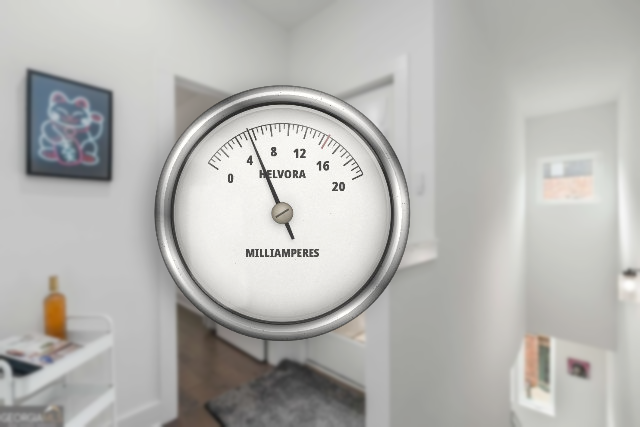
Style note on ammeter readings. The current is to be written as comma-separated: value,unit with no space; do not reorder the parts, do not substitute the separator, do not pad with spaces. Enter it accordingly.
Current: 5.5,mA
